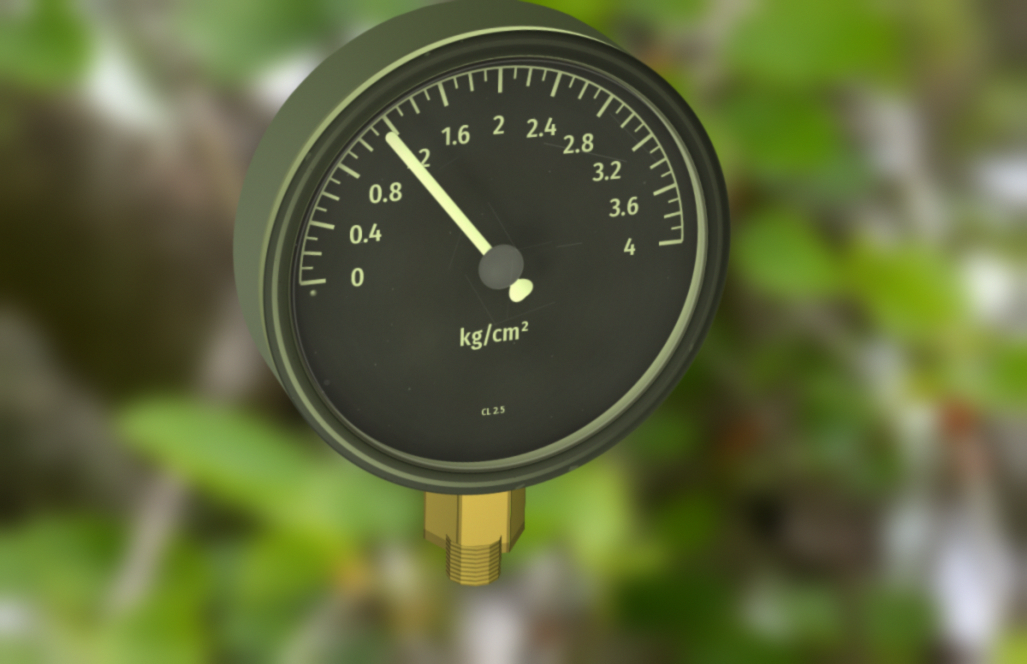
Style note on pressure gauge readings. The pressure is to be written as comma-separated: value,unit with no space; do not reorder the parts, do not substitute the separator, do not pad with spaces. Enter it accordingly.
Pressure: 1.15,kg/cm²
